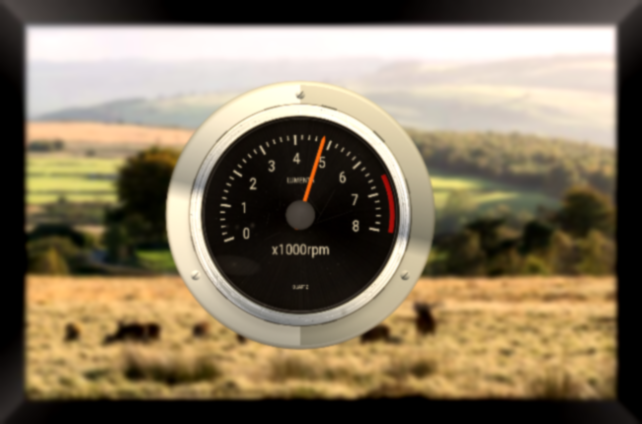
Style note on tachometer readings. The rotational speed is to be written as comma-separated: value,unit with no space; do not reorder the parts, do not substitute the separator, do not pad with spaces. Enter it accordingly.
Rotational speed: 4800,rpm
